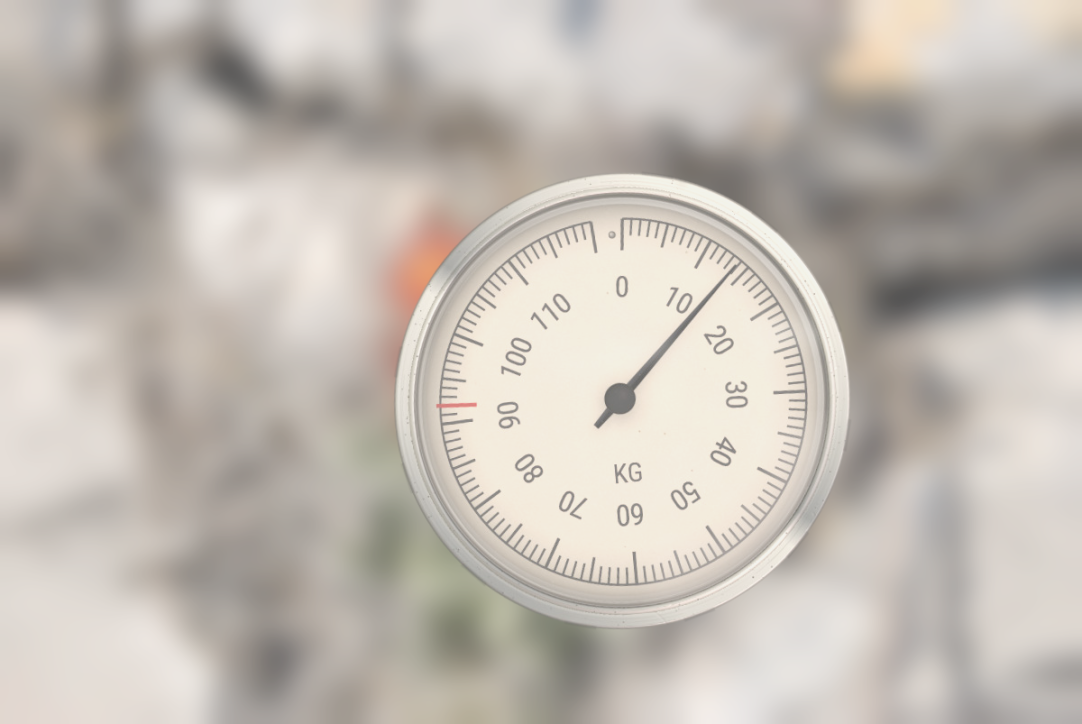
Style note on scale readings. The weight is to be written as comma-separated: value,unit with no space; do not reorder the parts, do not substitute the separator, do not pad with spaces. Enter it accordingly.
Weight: 14,kg
